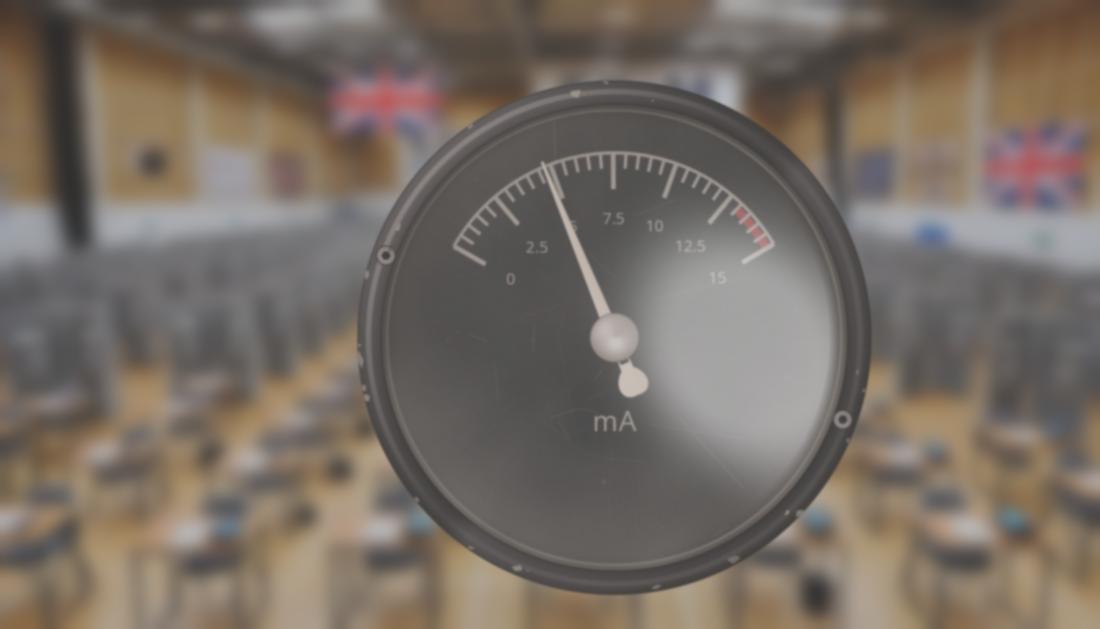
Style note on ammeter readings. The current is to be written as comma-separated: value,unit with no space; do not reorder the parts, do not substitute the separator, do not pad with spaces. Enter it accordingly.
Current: 4.75,mA
